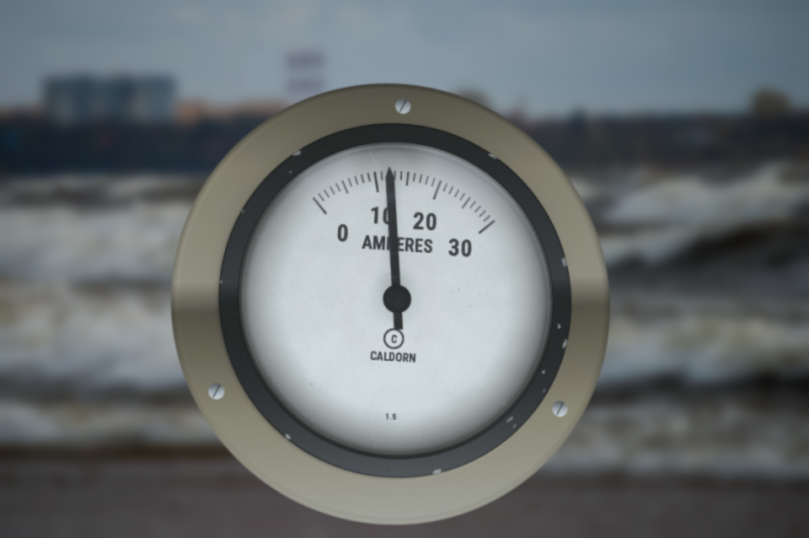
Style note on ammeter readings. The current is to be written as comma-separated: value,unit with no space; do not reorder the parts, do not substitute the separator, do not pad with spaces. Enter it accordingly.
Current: 12,A
